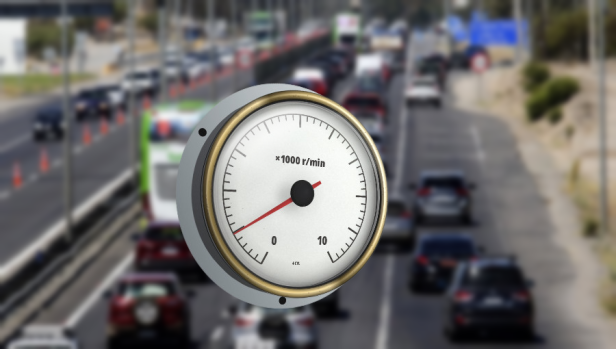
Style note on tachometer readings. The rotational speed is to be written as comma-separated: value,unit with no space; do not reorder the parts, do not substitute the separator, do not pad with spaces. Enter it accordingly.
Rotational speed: 1000,rpm
